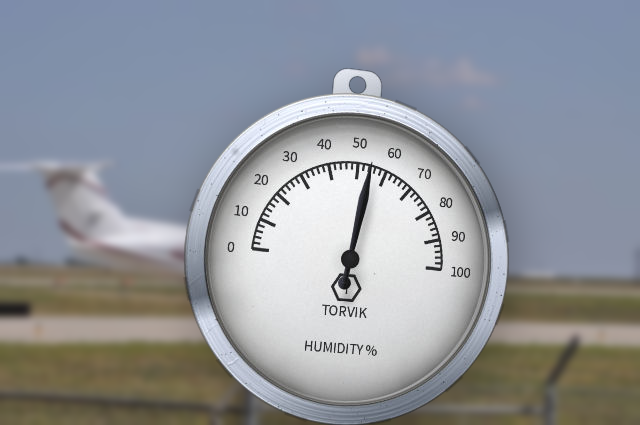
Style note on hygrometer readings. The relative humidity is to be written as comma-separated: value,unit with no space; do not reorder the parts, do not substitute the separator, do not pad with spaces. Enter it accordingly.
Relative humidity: 54,%
